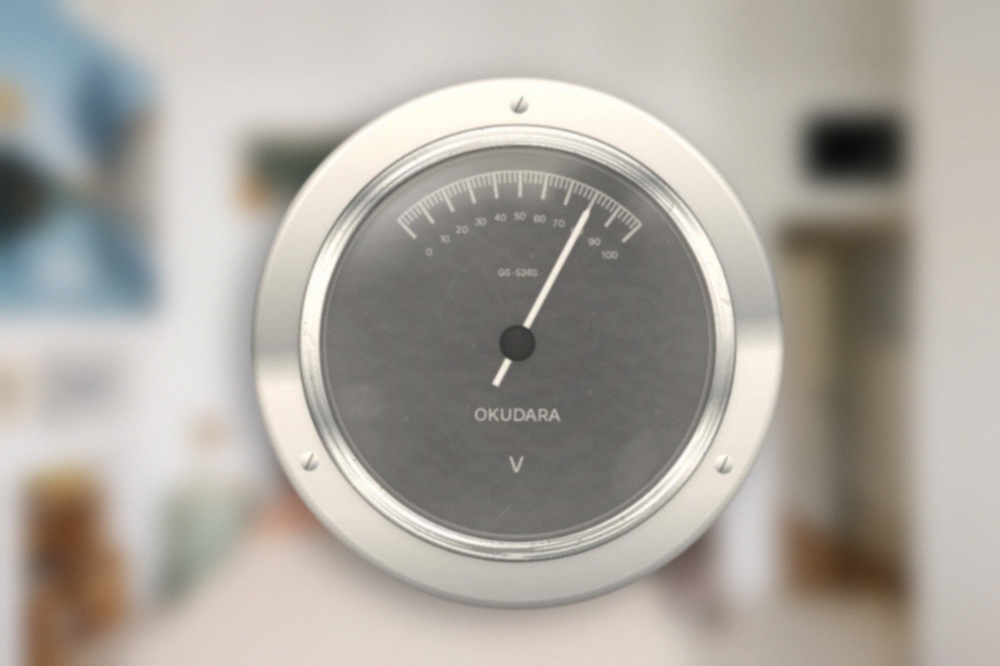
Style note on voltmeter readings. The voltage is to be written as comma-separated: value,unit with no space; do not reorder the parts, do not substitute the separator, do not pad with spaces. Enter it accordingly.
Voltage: 80,V
